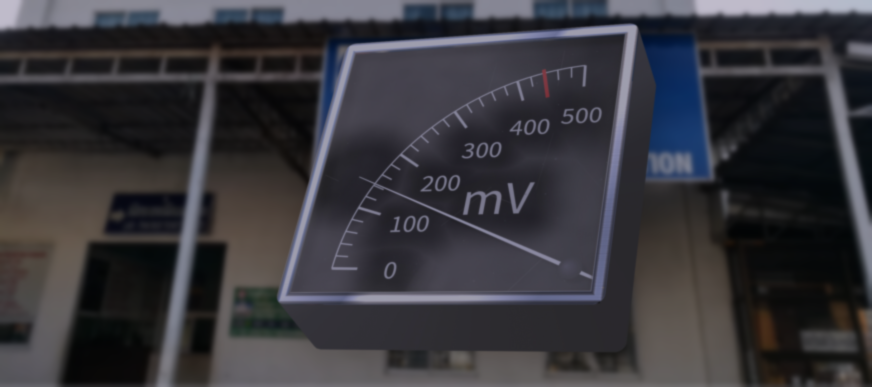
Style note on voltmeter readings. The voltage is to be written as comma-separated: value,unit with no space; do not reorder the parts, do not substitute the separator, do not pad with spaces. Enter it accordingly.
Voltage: 140,mV
